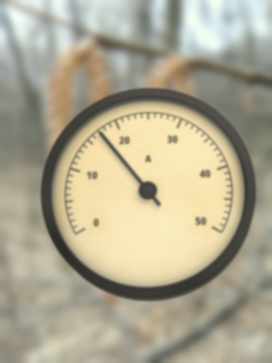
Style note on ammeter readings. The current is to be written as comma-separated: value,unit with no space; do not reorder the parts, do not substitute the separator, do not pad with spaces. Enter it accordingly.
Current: 17,A
